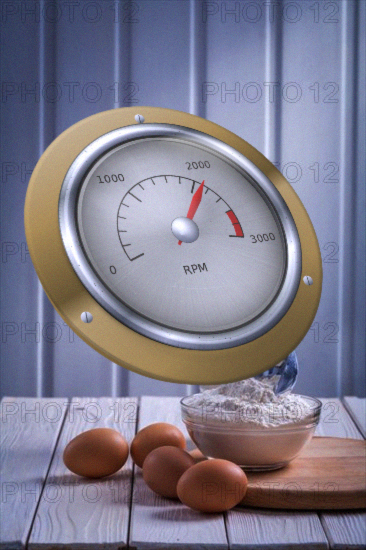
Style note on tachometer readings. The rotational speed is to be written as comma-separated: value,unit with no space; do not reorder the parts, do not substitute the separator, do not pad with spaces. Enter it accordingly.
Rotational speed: 2100,rpm
